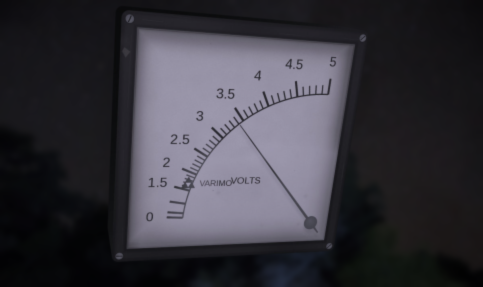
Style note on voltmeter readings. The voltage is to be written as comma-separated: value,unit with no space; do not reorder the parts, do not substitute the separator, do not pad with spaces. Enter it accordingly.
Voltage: 3.4,V
